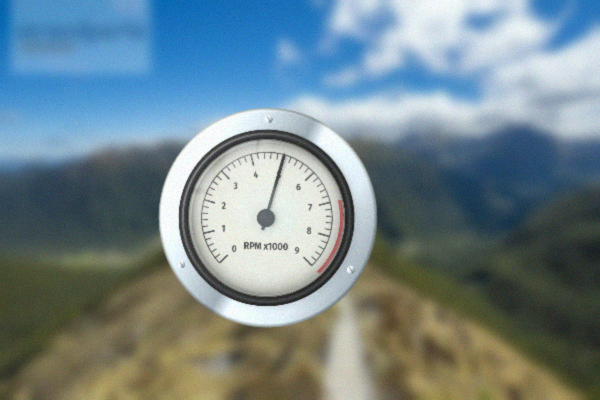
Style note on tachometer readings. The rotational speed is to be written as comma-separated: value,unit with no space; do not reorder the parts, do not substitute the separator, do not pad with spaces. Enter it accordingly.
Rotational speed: 5000,rpm
